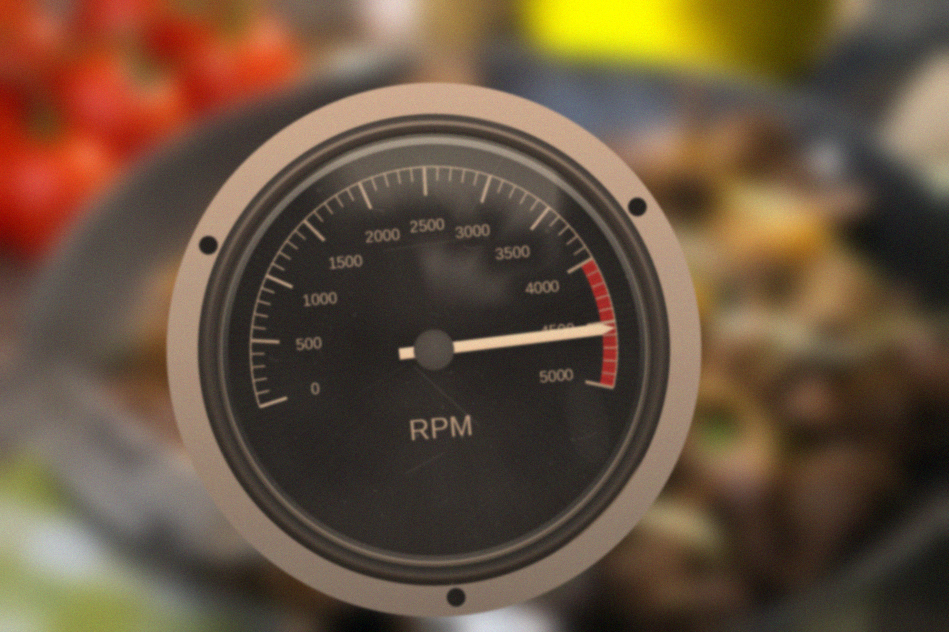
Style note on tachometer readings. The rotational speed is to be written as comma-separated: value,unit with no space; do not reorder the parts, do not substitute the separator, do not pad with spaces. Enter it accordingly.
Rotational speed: 4550,rpm
